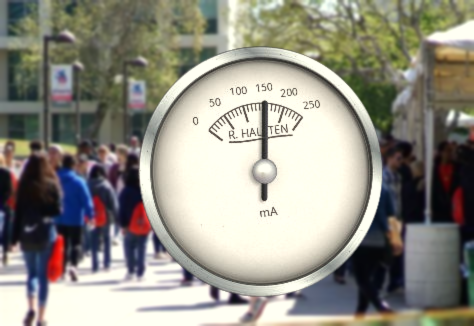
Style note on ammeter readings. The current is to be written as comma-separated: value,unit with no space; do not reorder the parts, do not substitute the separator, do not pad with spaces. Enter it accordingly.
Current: 150,mA
